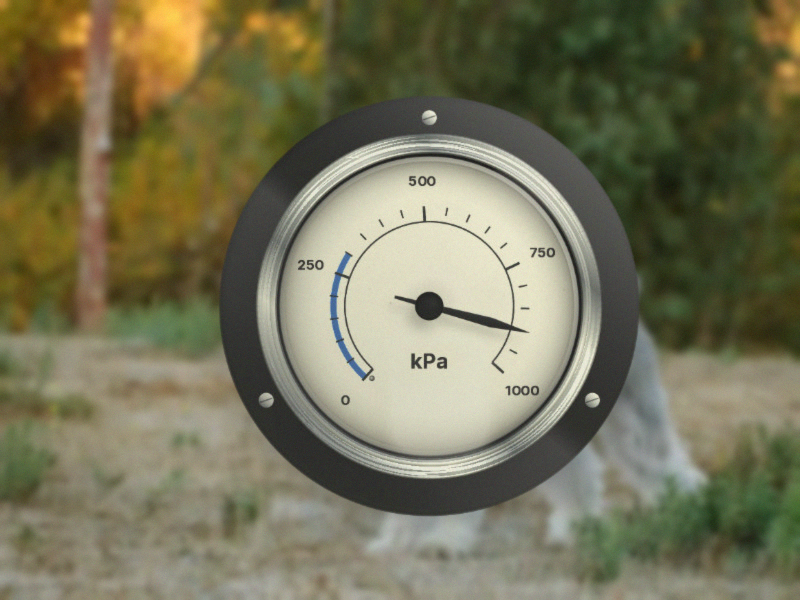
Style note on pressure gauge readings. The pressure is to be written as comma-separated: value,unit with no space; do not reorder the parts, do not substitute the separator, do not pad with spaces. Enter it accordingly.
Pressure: 900,kPa
